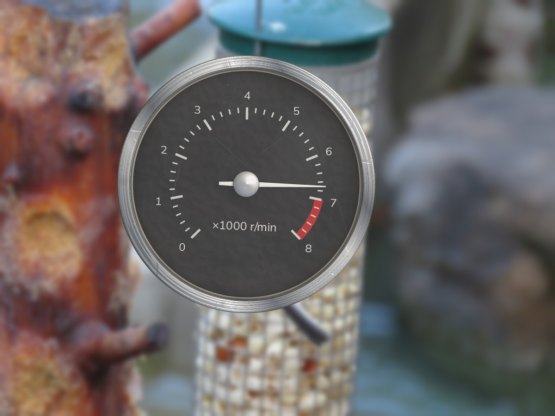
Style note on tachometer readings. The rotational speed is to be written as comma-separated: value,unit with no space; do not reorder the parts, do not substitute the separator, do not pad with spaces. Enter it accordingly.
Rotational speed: 6700,rpm
